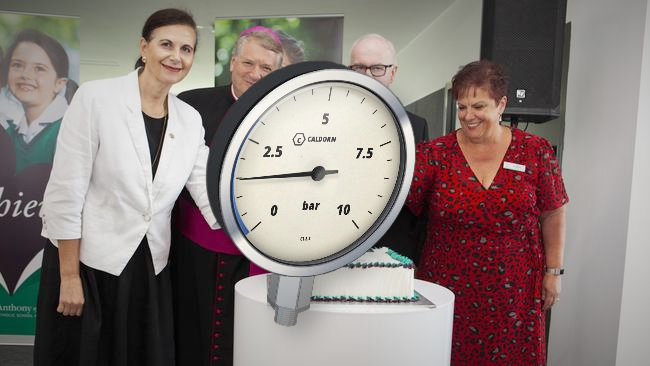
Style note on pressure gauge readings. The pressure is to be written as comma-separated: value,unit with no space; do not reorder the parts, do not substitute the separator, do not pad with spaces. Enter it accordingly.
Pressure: 1.5,bar
